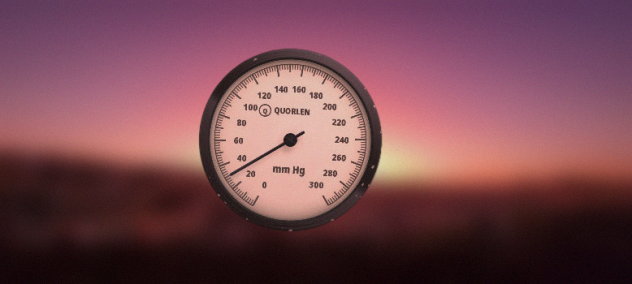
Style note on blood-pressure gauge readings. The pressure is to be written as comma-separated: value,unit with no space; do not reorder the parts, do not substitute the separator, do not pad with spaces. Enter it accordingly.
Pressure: 30,mmHg
